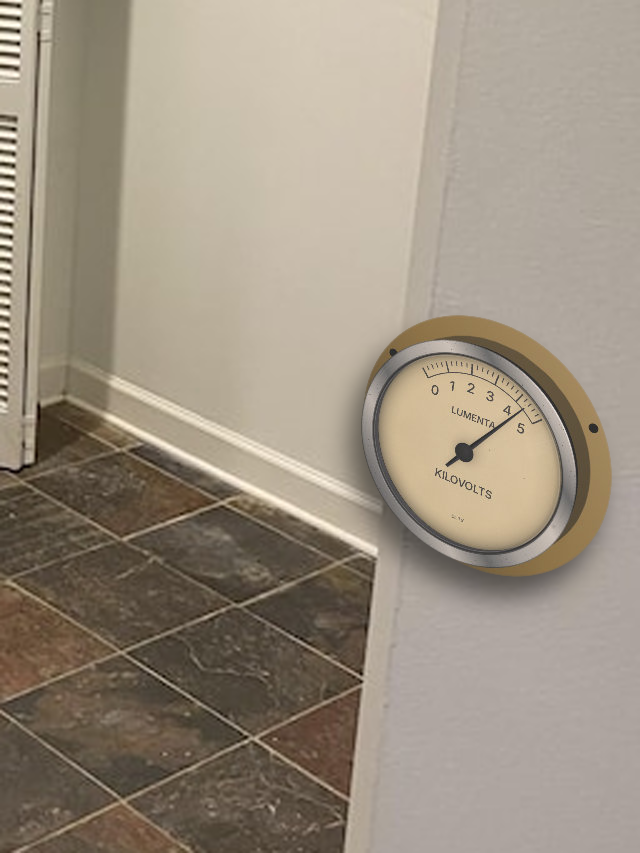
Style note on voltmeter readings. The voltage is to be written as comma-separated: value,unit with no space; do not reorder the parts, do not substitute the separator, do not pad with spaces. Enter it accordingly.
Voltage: 4.4,kV
